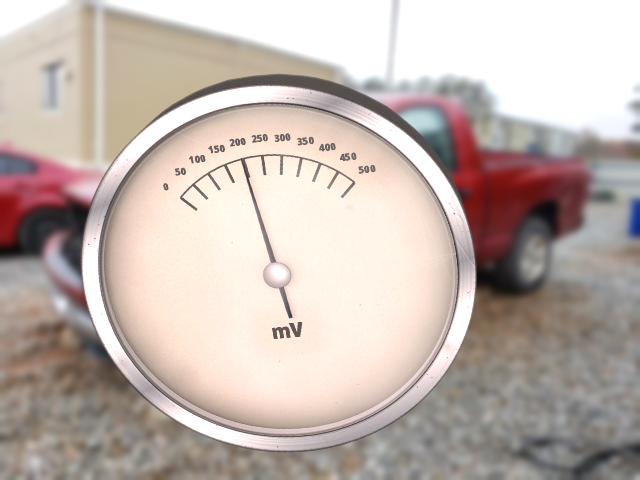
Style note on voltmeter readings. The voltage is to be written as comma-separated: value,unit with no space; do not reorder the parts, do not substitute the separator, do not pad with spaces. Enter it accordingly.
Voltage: 200,mV
